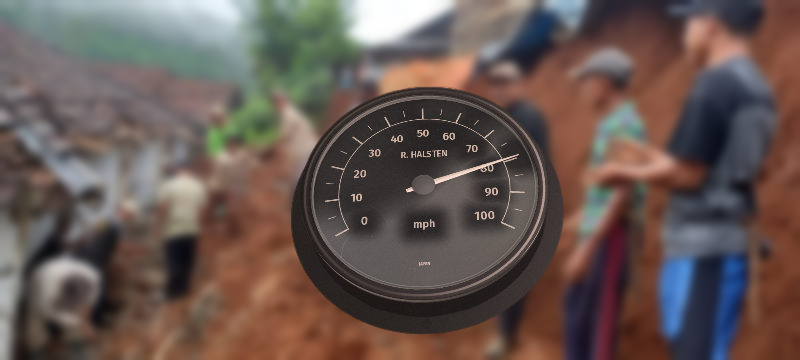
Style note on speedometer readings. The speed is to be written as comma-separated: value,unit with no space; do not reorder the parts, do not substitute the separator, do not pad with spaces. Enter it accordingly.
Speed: 80,mph
